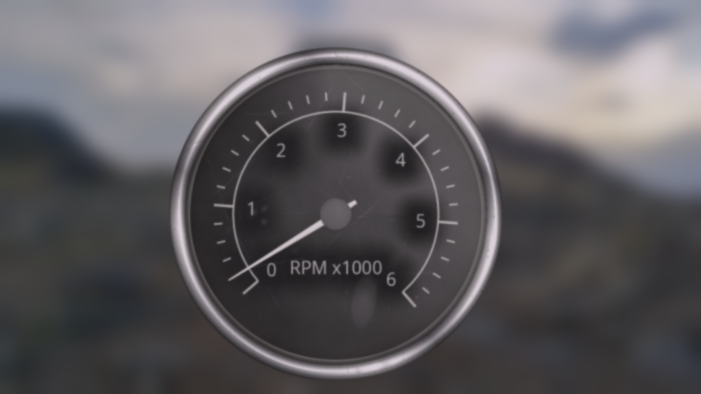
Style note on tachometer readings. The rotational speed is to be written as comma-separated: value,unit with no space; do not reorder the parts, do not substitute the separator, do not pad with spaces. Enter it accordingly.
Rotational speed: 200,rpm
